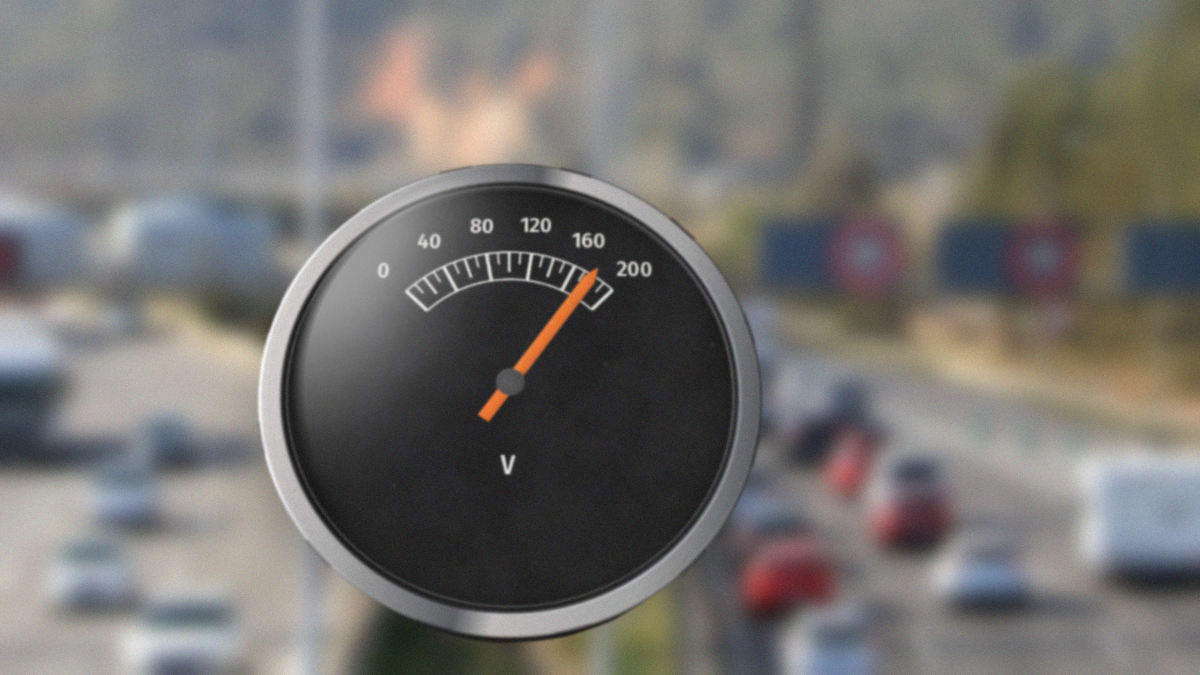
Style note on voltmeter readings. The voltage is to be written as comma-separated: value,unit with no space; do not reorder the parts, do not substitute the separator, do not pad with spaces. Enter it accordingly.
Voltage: 180,V
